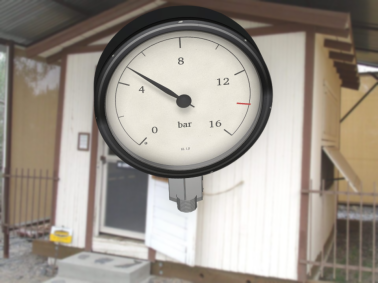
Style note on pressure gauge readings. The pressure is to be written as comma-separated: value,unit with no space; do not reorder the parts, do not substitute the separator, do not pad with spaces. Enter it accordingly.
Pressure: 5,bar
